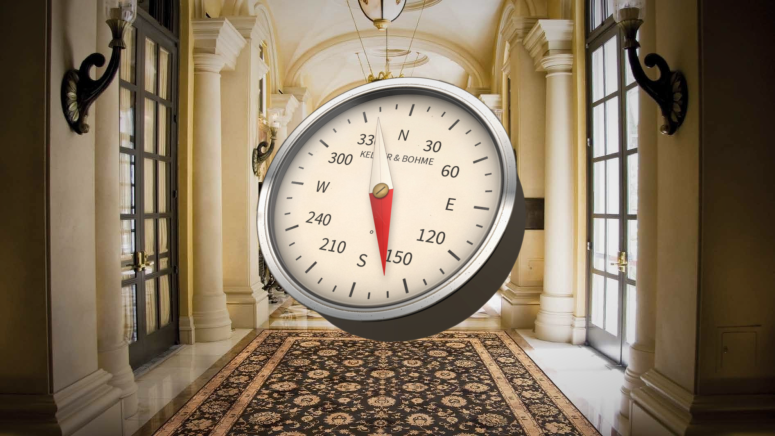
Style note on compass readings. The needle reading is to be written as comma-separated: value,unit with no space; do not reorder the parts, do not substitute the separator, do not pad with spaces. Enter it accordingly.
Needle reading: 160,°
